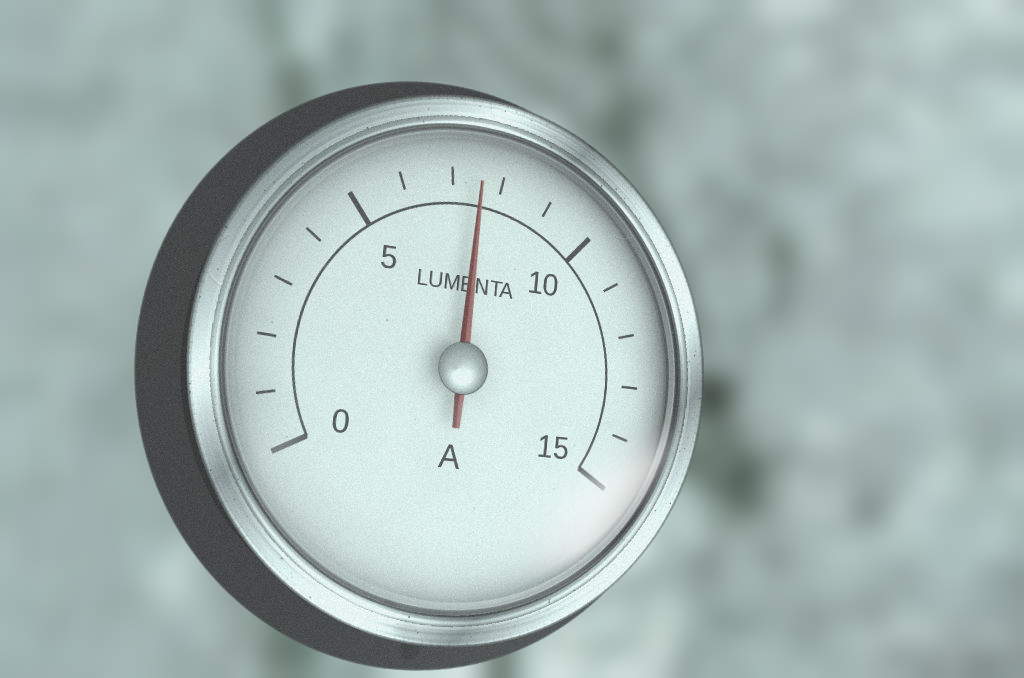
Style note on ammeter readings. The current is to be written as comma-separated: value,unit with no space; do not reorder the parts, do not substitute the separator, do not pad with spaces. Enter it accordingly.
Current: 7.5,A
